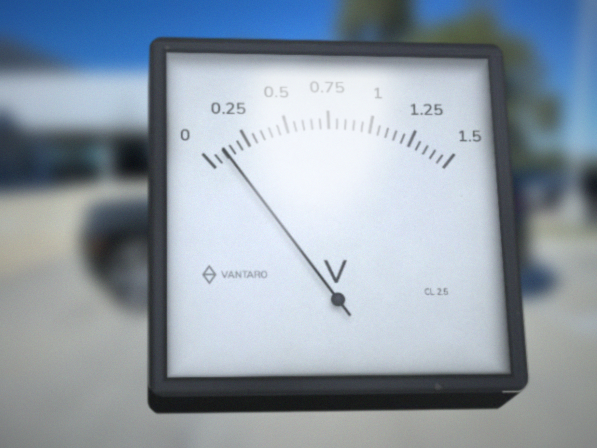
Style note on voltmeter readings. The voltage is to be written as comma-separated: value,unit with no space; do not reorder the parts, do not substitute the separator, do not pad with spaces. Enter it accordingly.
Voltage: 0.1,V
